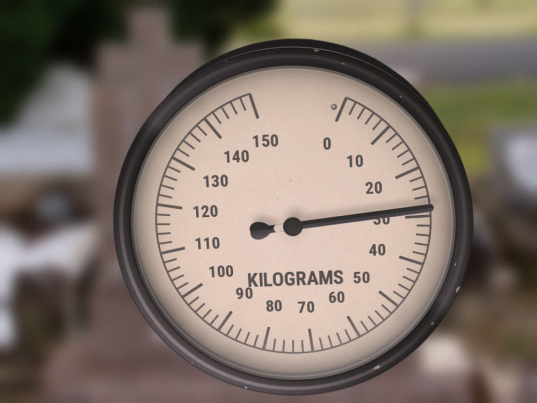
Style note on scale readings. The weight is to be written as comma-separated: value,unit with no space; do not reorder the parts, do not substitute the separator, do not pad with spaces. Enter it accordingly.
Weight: 28,kg
